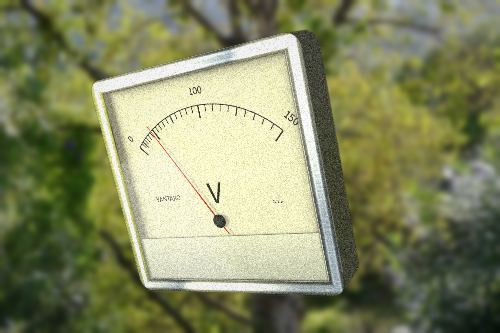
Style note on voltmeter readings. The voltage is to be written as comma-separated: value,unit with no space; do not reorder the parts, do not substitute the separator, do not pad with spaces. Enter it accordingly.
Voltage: 50,V
